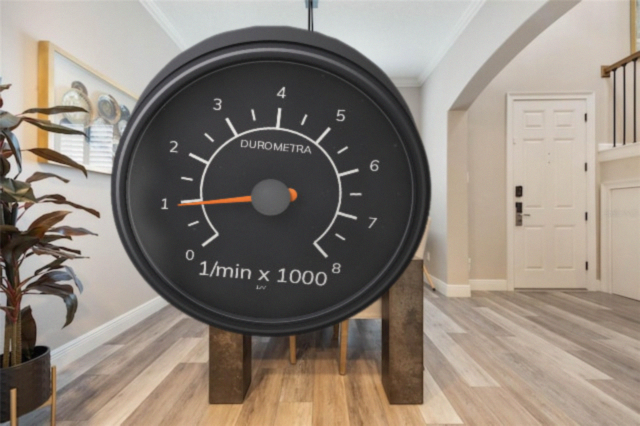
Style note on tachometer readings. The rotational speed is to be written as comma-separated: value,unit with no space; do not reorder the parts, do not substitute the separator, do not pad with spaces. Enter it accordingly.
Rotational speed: 1000,rpm
